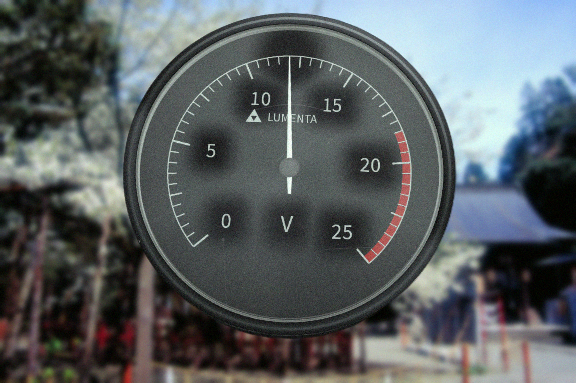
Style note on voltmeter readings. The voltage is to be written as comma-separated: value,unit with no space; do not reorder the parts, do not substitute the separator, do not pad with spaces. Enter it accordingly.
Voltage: 12,V
